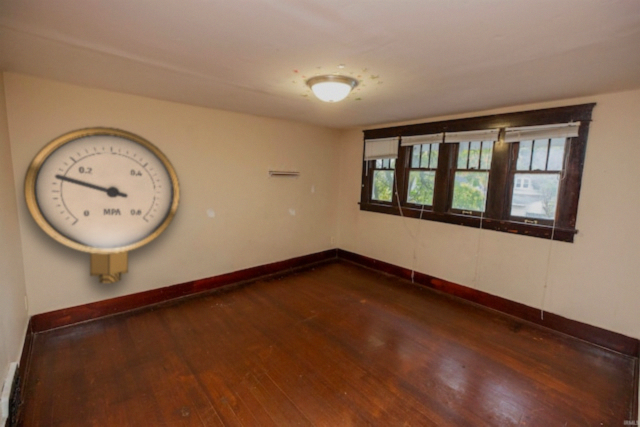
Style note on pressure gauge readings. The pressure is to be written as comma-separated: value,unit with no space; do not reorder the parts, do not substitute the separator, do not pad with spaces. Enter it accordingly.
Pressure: 0.14,MPa
